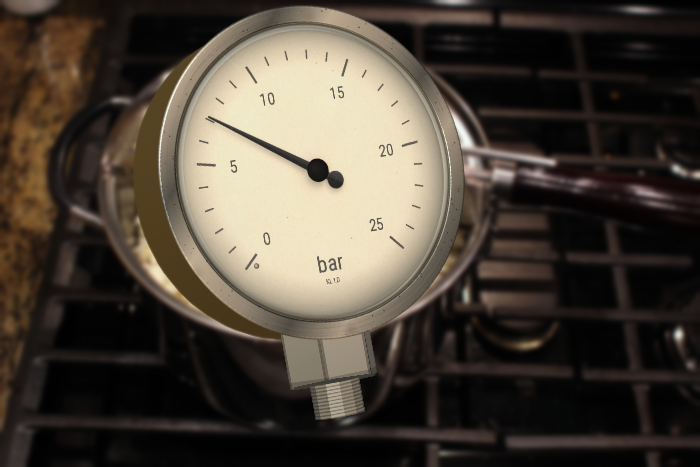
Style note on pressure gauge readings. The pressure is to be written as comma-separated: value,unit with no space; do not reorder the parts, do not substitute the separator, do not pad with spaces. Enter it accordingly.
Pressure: 7,bar
